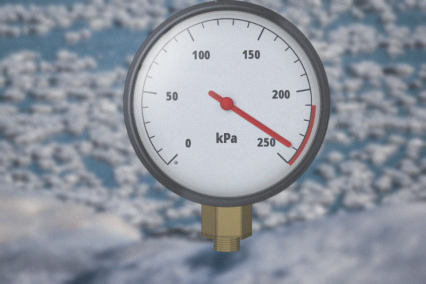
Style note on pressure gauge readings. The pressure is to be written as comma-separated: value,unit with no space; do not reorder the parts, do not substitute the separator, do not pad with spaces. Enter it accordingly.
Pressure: 240,kPa
